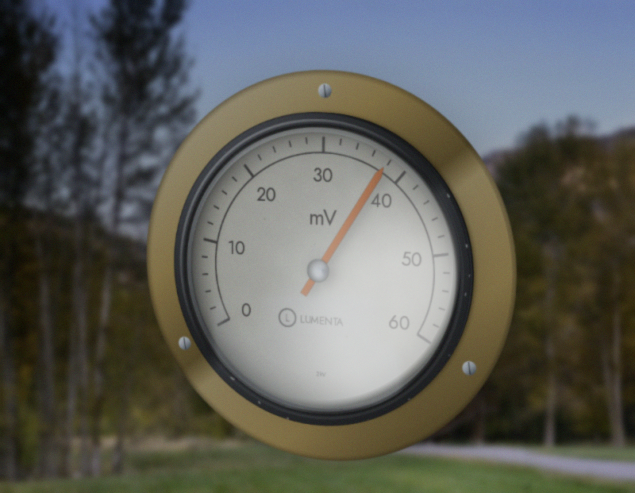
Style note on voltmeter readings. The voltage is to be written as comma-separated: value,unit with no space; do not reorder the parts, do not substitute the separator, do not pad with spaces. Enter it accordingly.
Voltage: 38,mV
